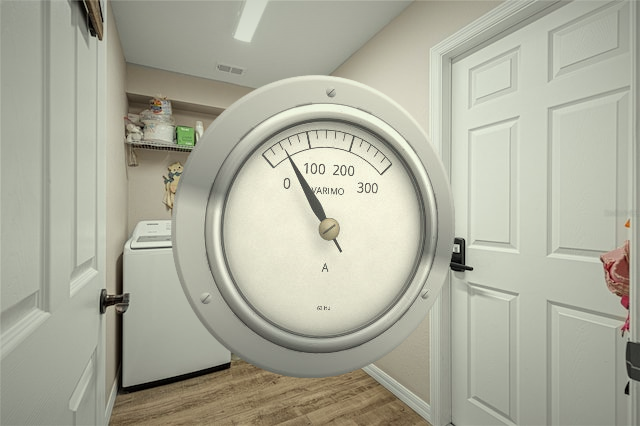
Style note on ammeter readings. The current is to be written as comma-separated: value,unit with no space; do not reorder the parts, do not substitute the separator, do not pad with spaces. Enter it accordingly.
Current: 40,A
